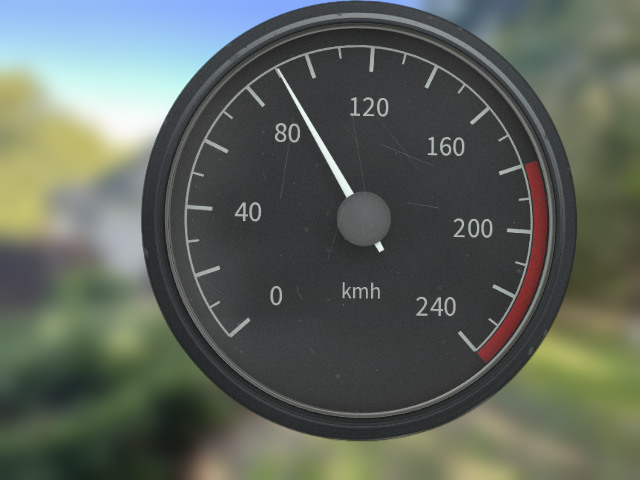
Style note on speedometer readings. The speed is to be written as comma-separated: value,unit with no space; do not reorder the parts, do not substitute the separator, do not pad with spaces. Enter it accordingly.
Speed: 90,km/h
